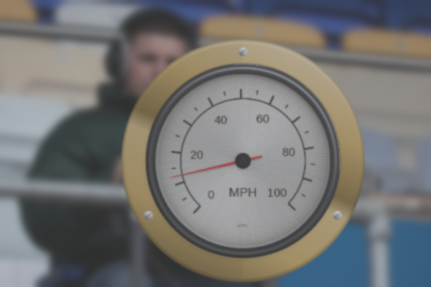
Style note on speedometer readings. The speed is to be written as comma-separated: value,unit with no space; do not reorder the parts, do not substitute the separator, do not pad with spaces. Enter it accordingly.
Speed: 12.5,mph
